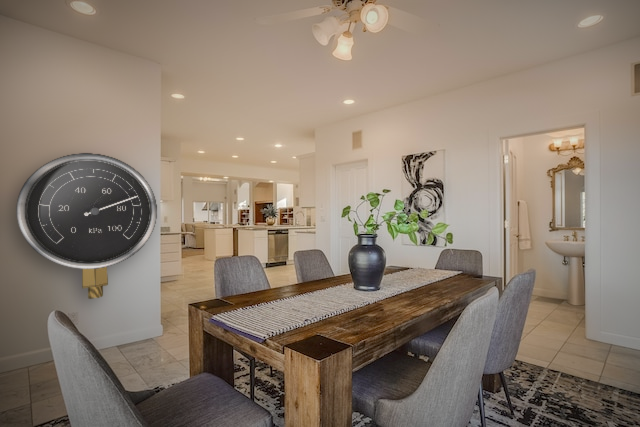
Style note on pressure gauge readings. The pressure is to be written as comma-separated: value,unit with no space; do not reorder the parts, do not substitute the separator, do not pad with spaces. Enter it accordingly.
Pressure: 75,kPa
